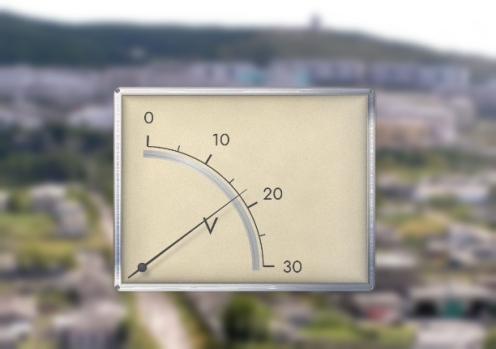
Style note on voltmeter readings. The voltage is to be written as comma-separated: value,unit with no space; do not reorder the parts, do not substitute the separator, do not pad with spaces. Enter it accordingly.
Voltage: 17.5,V
